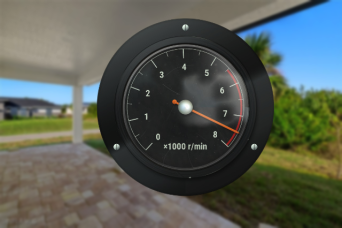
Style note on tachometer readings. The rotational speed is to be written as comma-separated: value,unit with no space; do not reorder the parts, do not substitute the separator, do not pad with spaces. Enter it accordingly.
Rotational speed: 7500,rpm
